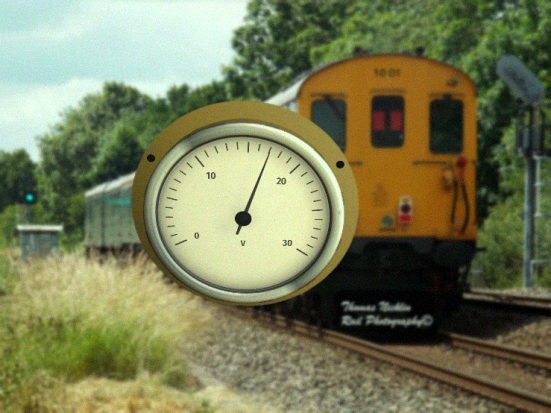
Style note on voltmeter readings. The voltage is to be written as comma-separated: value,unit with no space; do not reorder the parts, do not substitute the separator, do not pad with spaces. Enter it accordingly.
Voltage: 17,V
